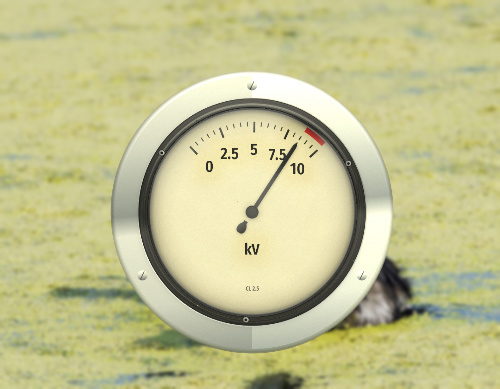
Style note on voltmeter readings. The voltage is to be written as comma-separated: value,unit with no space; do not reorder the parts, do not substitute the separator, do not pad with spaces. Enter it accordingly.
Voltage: 8.5,kV
